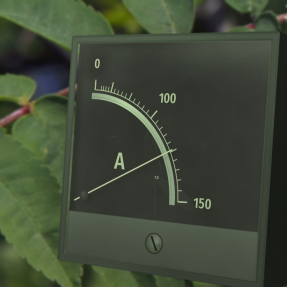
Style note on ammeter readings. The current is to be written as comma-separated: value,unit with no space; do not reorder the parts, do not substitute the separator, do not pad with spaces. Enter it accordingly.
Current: 125,A
